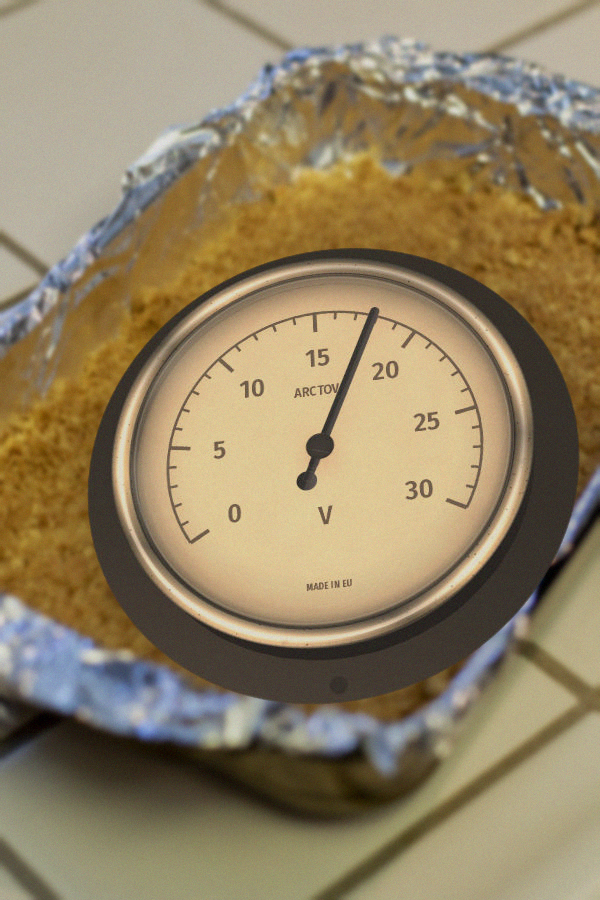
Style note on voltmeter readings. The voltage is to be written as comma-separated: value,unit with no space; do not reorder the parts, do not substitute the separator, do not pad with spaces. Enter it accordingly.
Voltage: 18,V
